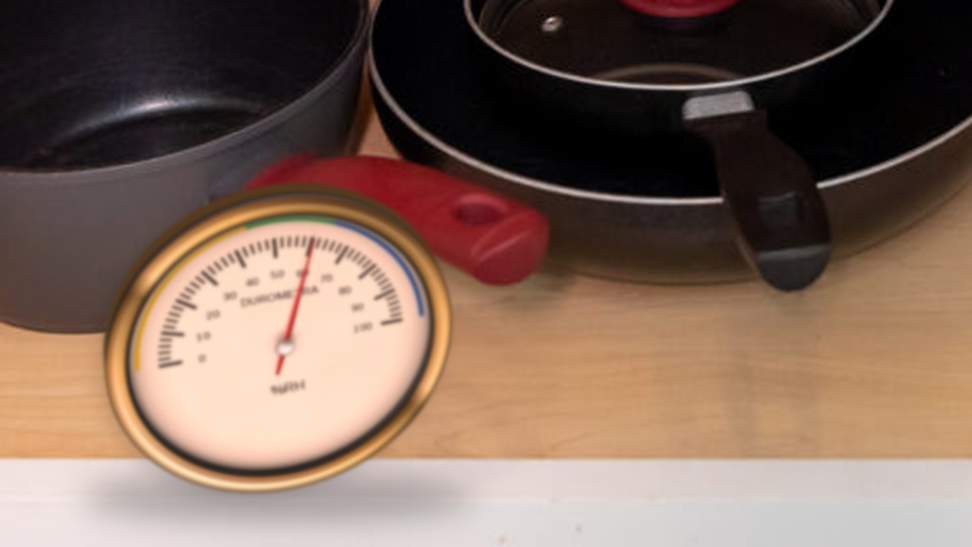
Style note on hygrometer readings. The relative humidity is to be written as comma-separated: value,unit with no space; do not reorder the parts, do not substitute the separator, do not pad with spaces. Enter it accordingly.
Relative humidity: 60,%
